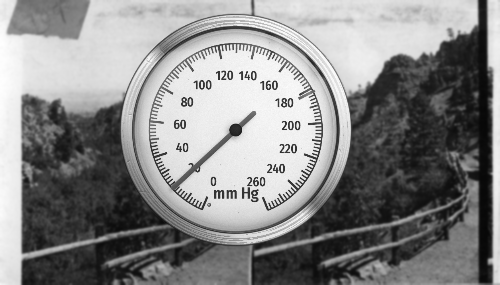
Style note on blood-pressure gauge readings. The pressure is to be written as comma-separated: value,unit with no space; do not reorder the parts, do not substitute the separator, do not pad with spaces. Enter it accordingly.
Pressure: 20,mmHg
